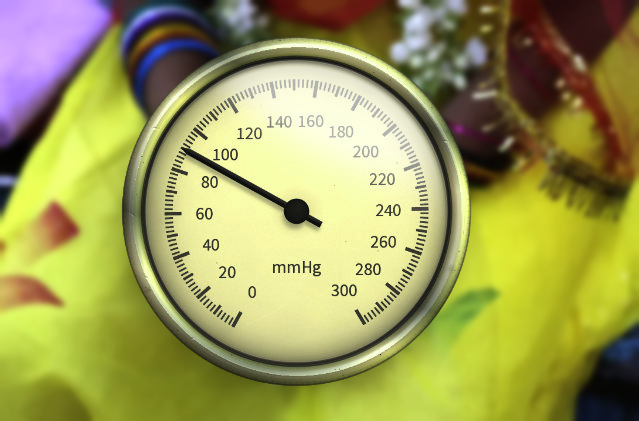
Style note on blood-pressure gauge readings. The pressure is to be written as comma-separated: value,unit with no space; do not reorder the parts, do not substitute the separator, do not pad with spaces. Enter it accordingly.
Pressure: 90,mmHg
